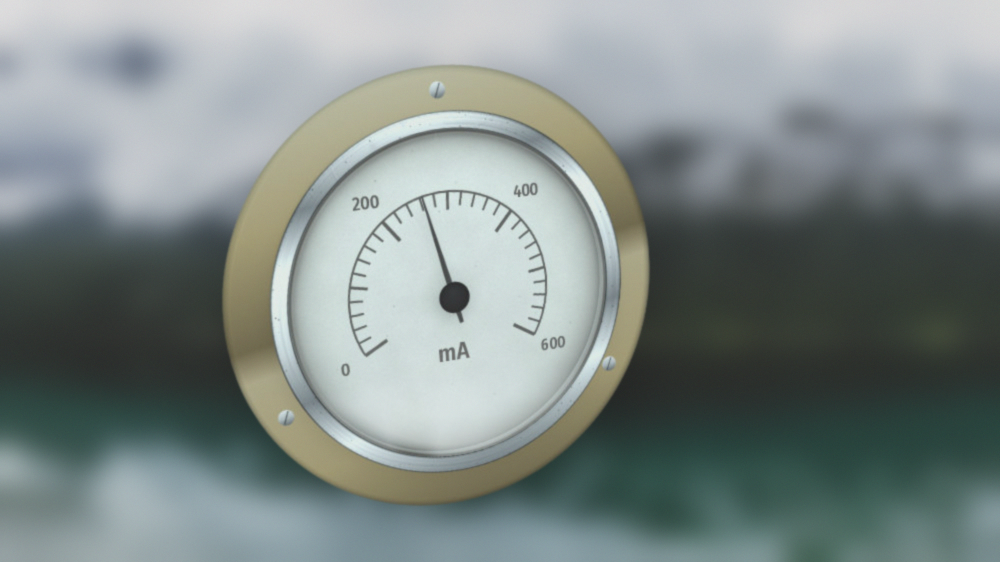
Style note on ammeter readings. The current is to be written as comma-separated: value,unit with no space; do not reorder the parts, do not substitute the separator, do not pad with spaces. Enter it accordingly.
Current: 260,mA
